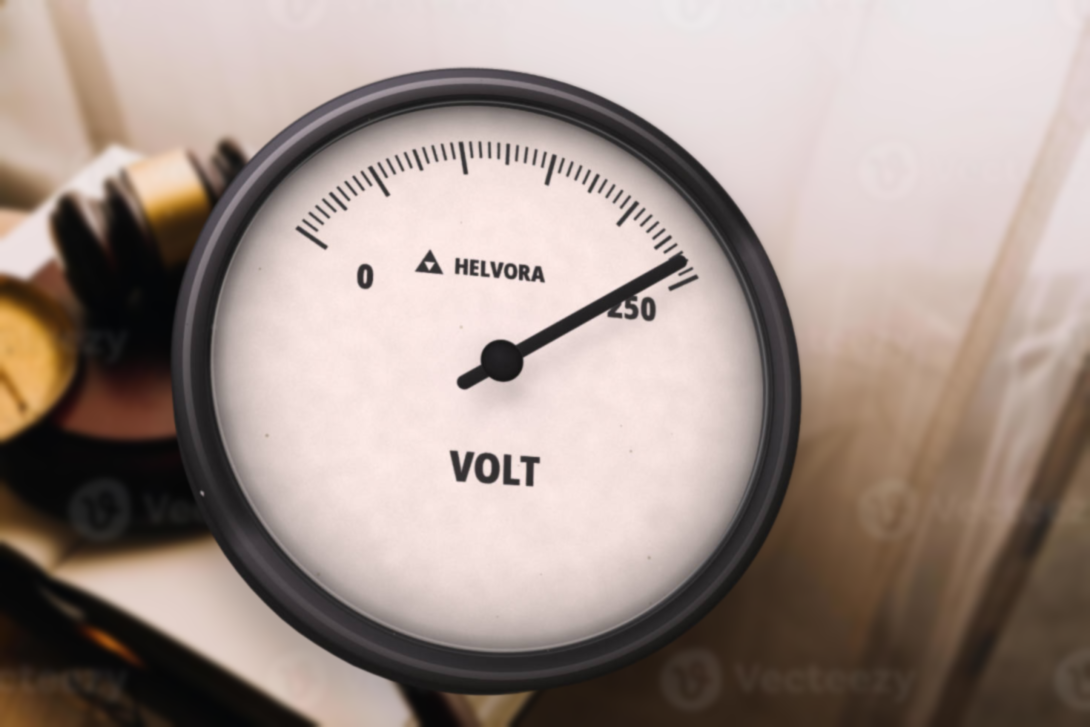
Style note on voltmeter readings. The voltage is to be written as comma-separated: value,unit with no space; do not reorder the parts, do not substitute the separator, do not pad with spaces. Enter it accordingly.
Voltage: 240,V
